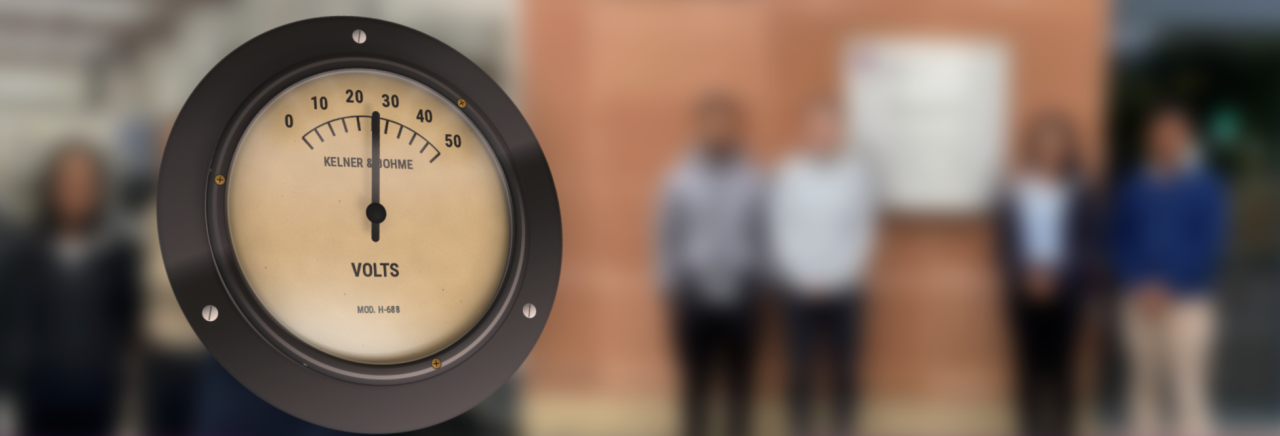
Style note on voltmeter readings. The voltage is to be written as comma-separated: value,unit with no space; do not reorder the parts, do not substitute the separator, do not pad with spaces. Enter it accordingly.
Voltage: 25,V
